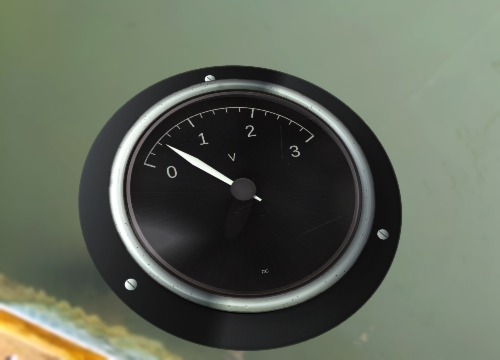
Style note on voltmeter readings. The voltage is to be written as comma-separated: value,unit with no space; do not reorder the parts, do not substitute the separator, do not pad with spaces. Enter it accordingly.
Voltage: 0.4,V
